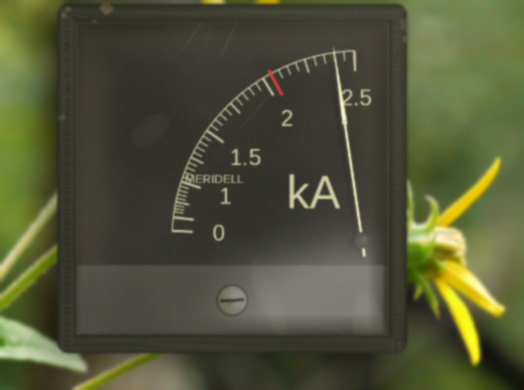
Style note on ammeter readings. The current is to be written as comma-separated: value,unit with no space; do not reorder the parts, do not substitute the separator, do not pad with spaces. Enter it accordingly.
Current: 2.4,kA
